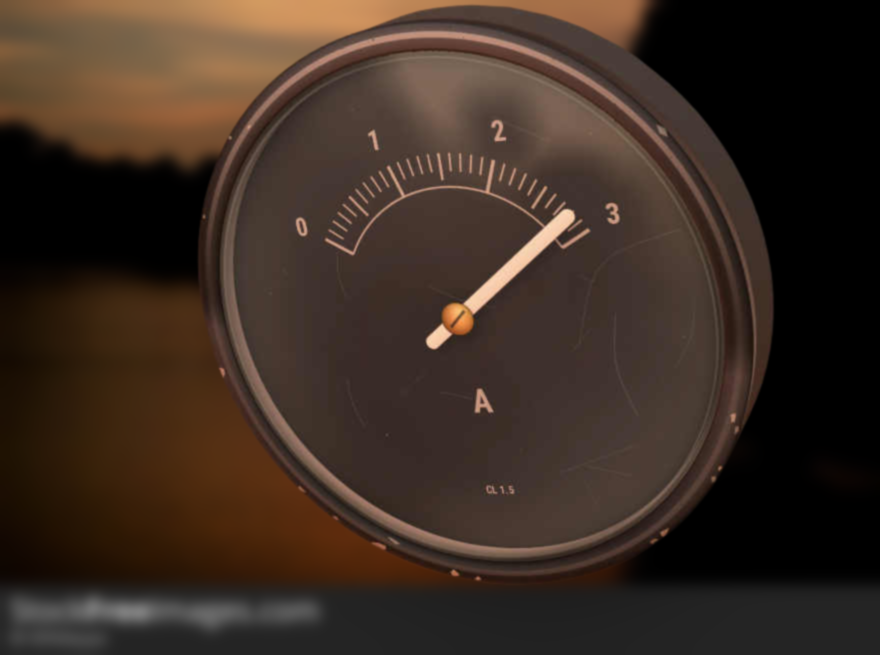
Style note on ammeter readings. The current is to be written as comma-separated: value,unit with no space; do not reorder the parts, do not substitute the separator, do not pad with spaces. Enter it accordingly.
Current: 2.8,A
